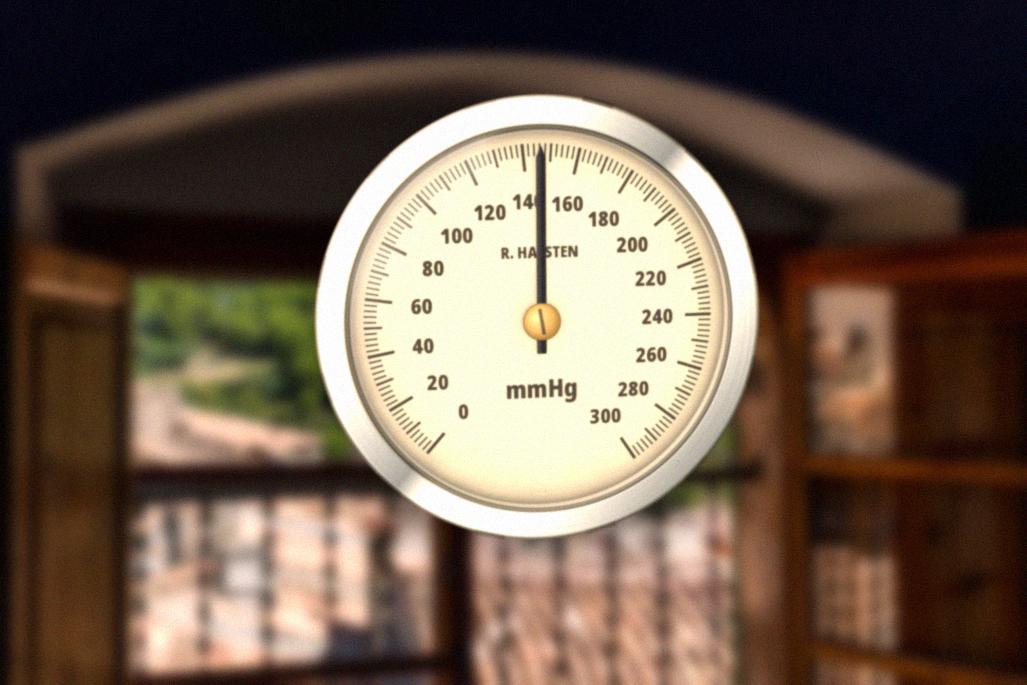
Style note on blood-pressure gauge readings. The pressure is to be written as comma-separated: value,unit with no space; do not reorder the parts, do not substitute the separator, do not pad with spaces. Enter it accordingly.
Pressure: 146,mmHg
